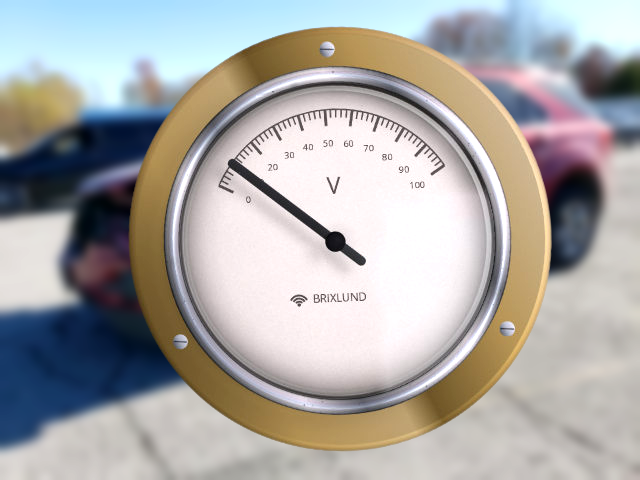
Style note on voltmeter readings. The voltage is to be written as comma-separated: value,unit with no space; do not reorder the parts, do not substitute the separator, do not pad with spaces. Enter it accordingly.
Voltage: 10,V
